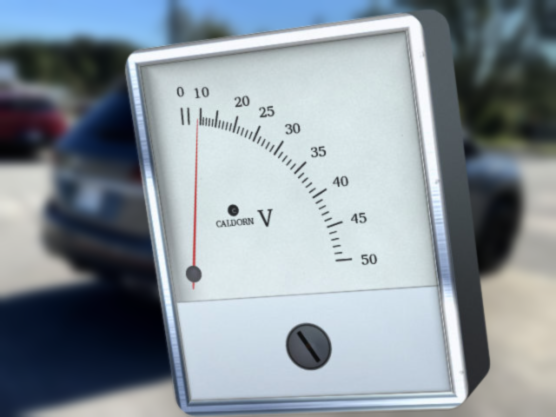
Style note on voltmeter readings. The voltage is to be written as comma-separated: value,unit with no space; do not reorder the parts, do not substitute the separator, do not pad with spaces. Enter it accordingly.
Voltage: 10,V
